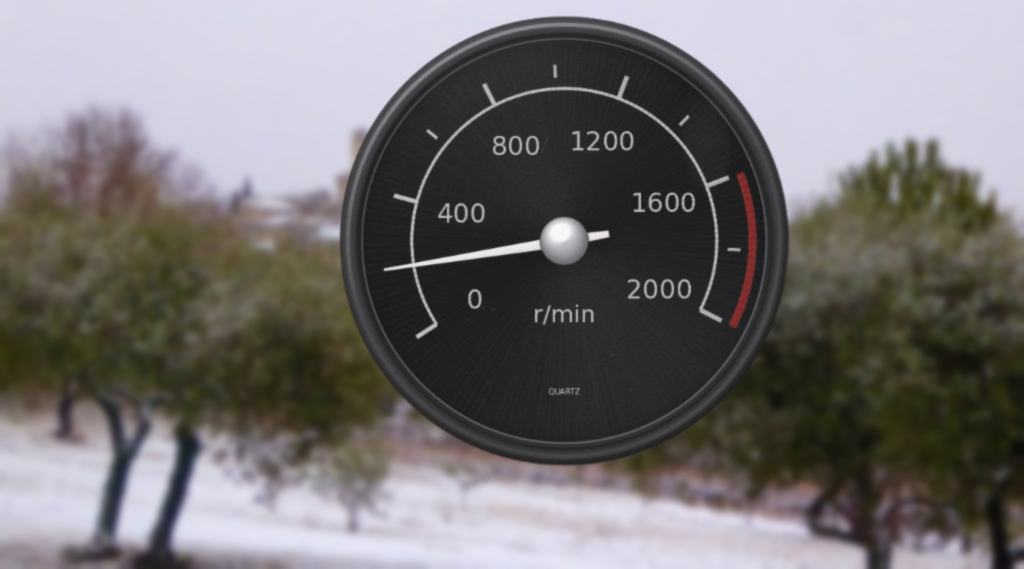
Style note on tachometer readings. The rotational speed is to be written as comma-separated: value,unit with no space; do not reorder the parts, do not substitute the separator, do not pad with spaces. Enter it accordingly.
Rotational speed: 200,rpm
